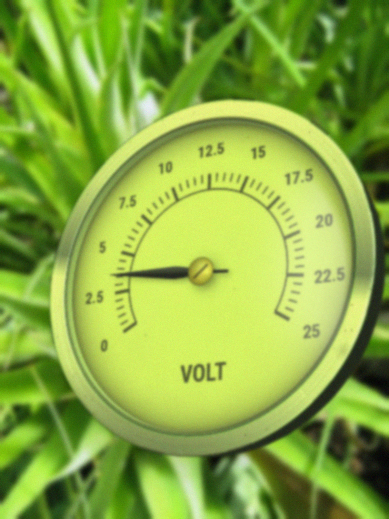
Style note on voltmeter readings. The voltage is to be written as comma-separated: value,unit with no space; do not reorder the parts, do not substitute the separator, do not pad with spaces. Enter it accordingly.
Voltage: 3.5,V
